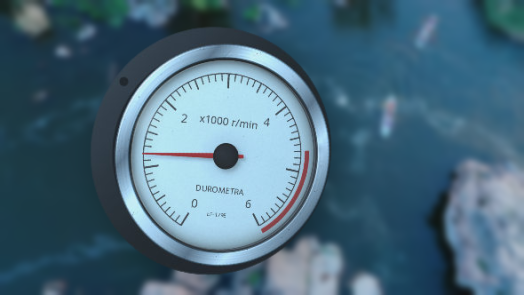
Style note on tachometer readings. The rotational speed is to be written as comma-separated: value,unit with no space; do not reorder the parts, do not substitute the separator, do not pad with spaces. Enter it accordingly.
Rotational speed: 1200,rpm
